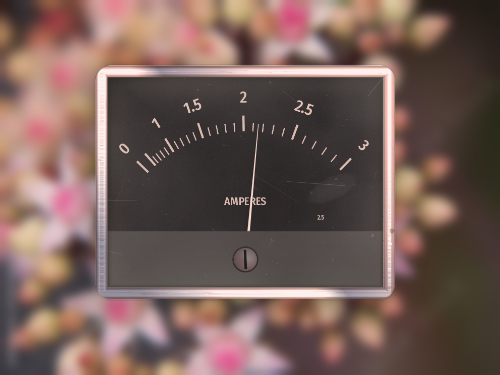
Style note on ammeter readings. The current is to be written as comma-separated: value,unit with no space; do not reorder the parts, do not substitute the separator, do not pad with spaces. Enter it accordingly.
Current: 2.15,A
